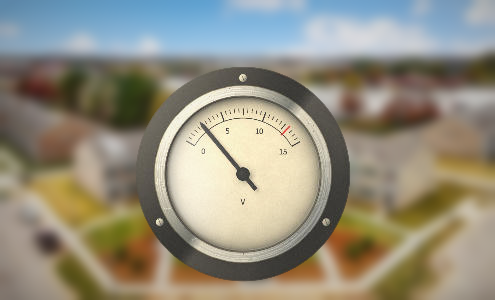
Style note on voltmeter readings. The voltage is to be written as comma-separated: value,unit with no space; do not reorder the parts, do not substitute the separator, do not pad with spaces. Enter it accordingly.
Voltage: 2.5,V
